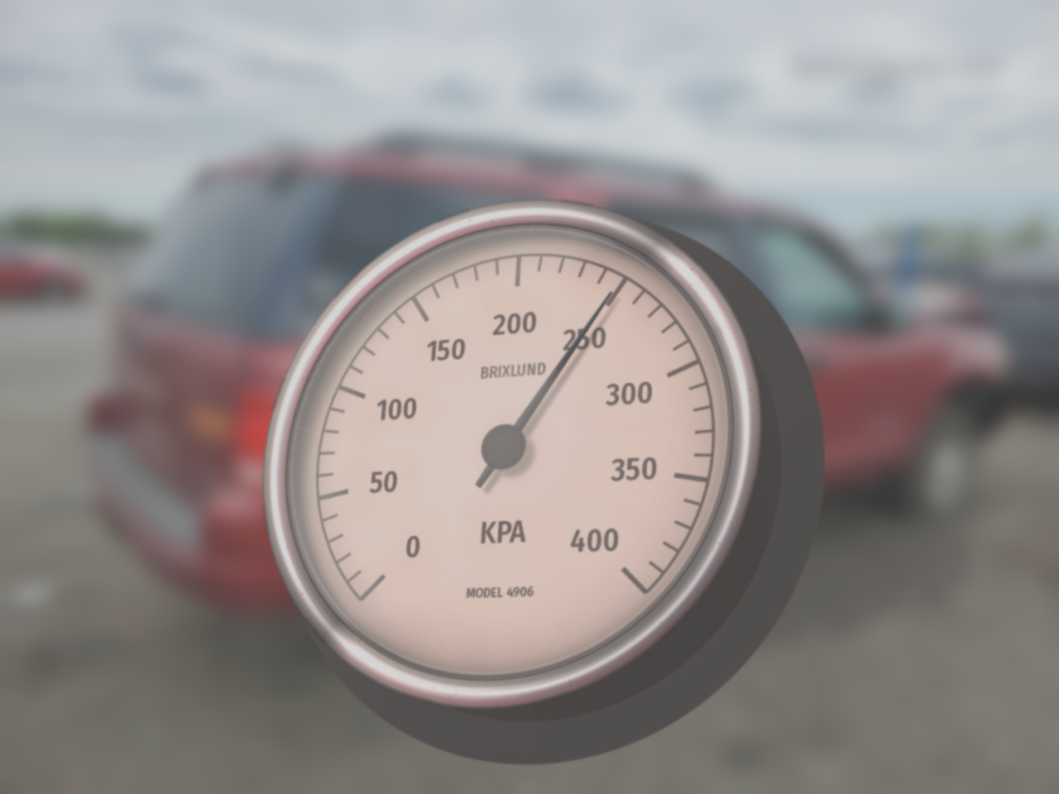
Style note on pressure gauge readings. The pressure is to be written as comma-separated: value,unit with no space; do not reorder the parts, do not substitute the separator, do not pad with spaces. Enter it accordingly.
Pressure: 250,kPa
